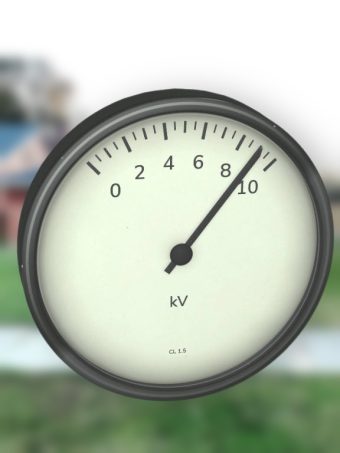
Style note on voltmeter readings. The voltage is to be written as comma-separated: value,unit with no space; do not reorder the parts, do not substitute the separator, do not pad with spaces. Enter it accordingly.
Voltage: 9,kV
